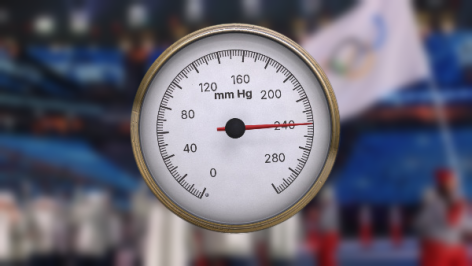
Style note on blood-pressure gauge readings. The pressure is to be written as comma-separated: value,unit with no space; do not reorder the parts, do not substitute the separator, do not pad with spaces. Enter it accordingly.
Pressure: 240,mmHg
